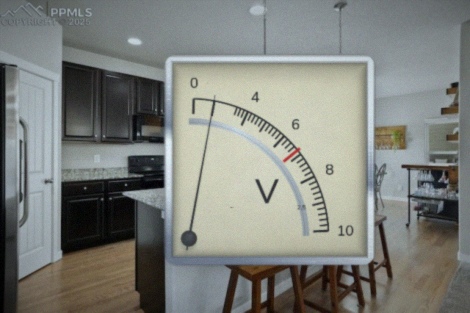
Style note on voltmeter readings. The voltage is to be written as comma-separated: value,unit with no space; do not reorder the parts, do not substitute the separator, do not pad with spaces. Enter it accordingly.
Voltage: 2,V
